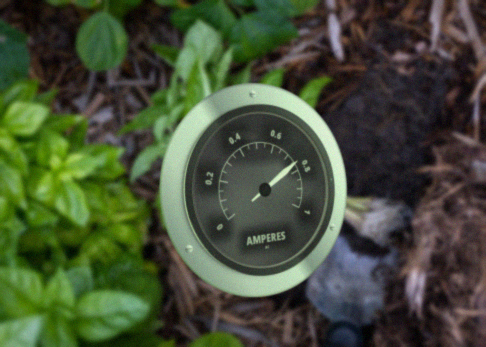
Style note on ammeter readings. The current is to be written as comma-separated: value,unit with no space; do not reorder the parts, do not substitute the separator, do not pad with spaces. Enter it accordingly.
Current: 0.75,A
